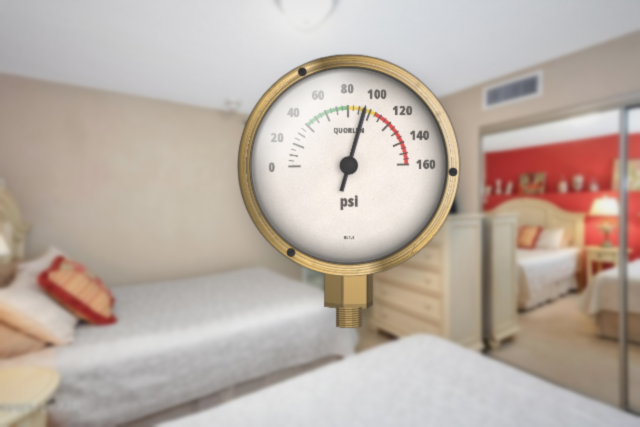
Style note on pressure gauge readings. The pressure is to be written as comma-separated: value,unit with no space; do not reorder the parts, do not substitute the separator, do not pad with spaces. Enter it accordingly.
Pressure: 95,psi
